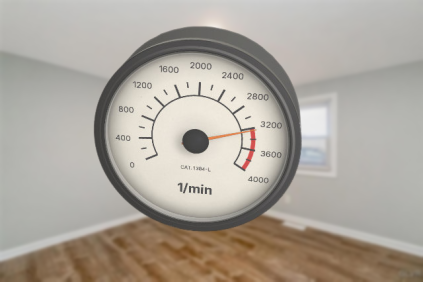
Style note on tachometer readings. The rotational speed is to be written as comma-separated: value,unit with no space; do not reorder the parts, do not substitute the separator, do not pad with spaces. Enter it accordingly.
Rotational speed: 3200,rpm
